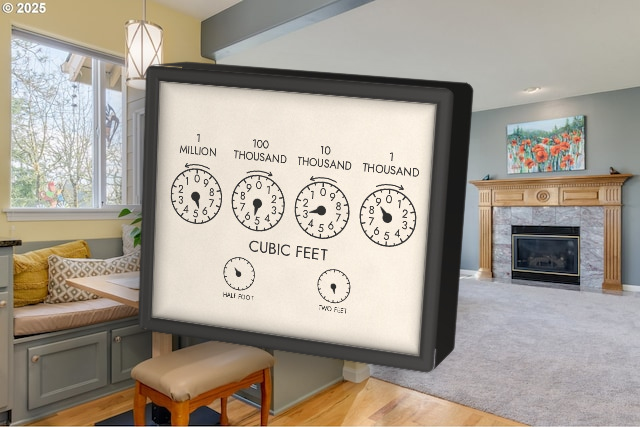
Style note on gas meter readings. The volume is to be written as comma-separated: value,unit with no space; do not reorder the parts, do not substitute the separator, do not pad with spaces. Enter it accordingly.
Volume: 552900,ft³
